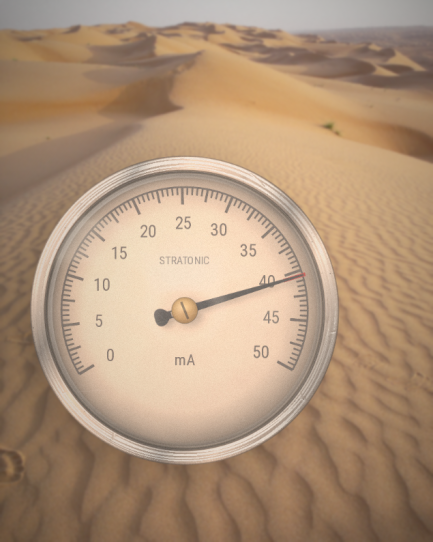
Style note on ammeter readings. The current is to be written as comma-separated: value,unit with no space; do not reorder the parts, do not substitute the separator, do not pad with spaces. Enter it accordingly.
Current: 40.5,mA
